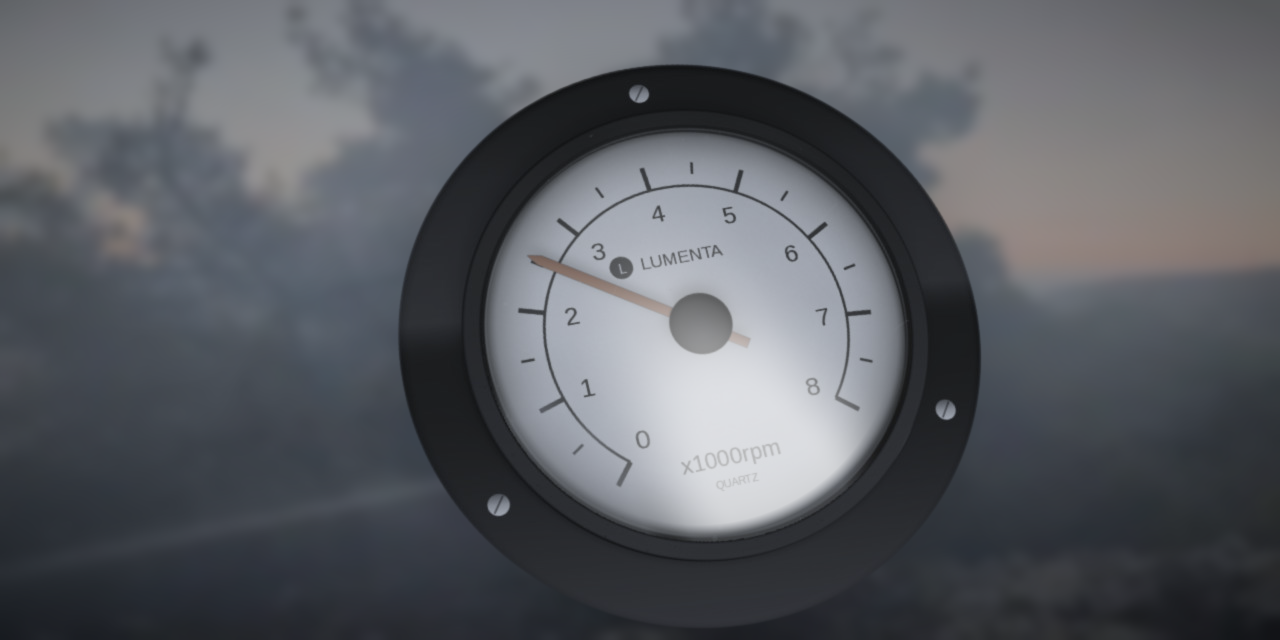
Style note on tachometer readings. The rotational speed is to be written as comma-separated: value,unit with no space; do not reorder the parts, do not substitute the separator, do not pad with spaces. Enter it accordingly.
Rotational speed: 2500,rpm
